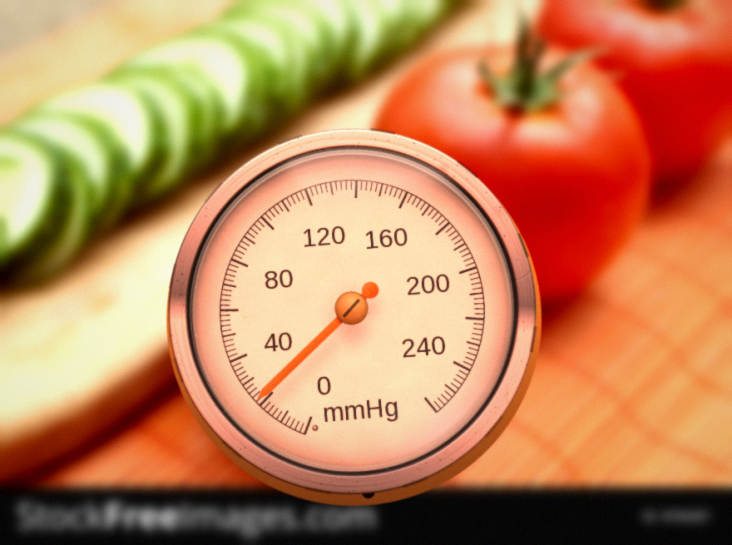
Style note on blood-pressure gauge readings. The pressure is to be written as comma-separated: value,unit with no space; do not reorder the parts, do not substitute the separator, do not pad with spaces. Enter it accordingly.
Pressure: 22,mmHg
